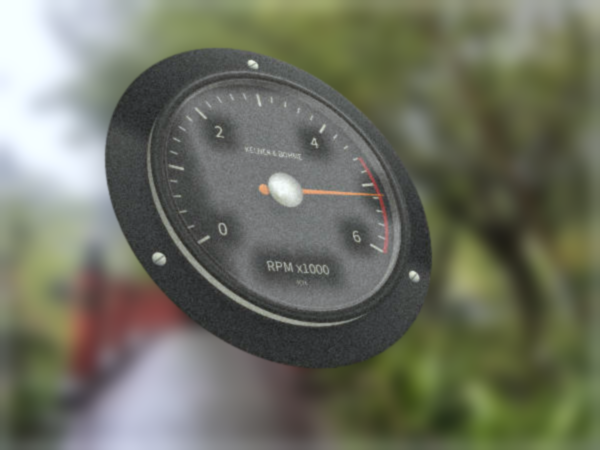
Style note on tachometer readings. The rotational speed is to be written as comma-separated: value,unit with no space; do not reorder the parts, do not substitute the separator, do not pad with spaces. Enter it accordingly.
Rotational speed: 5200,rpm
